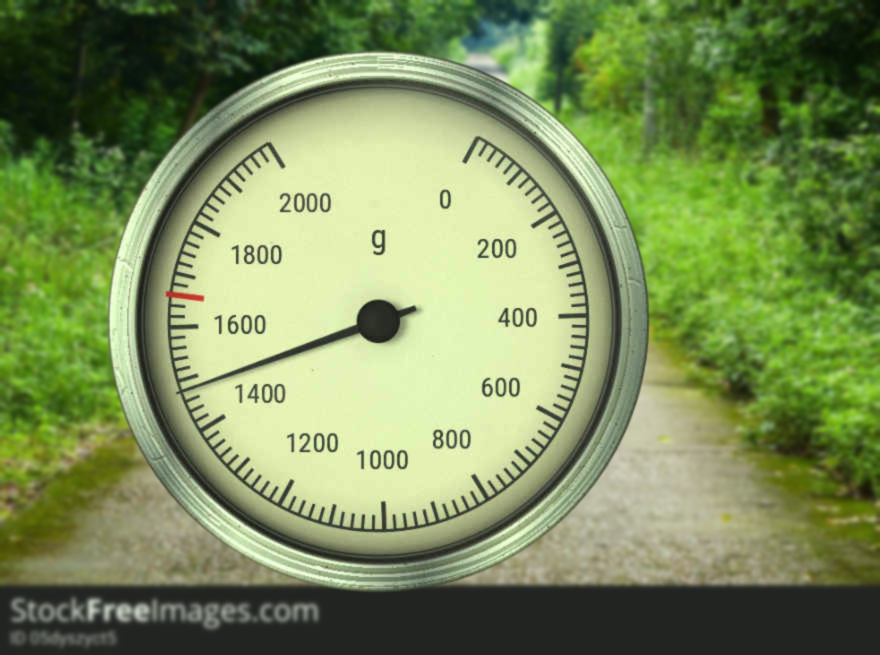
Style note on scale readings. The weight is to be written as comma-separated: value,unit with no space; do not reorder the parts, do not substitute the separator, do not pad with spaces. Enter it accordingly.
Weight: 1480,g
